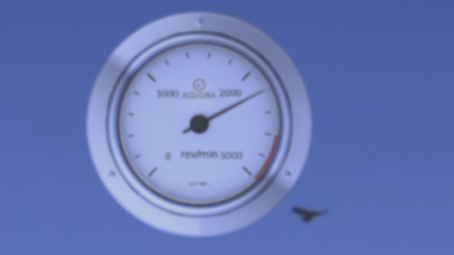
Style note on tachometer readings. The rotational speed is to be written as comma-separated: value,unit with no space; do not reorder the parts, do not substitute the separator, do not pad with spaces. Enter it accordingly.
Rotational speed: 2200,rpm
